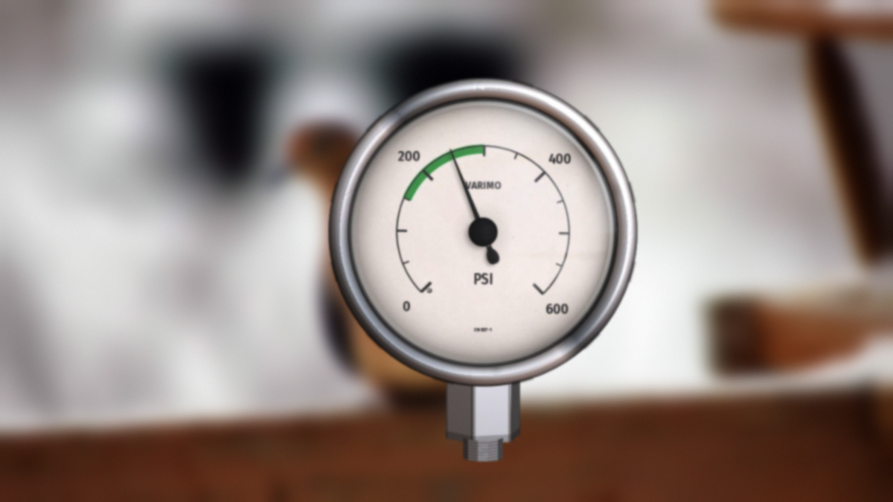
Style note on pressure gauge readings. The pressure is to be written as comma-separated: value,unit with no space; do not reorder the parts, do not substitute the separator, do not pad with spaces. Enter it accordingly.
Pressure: 250,psi
